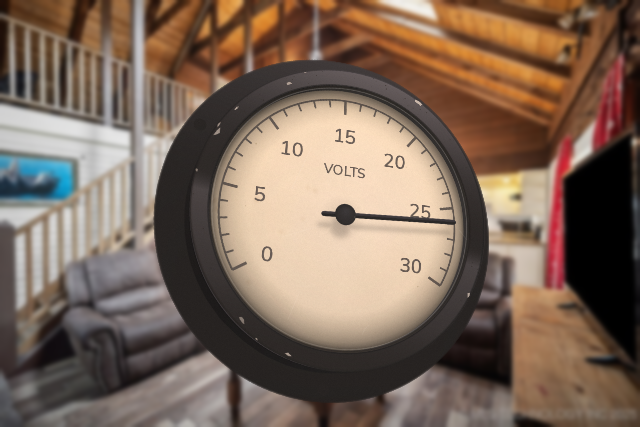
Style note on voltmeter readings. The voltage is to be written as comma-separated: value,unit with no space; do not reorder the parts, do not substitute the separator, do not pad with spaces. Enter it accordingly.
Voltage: 26,V
